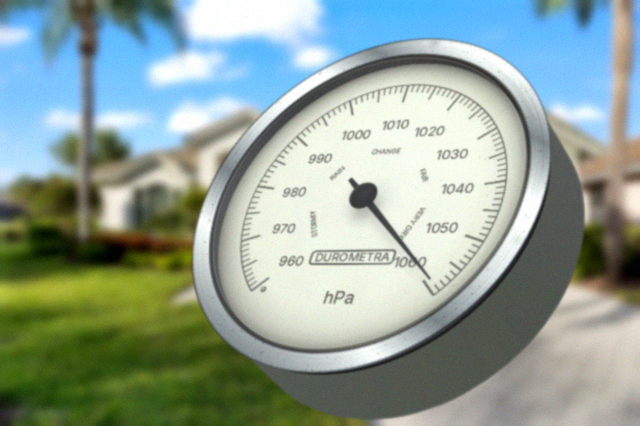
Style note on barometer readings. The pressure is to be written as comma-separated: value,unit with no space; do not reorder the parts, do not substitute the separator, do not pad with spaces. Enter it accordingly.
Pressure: 1059,hPa
